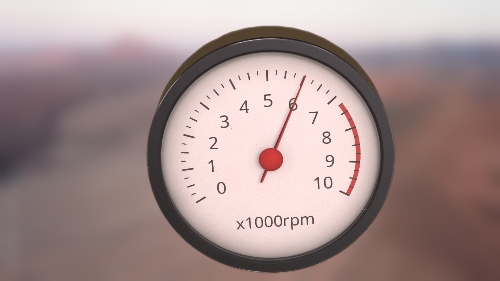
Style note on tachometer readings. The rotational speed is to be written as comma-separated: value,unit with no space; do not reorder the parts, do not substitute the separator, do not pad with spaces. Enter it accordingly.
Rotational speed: 6000,rpm
